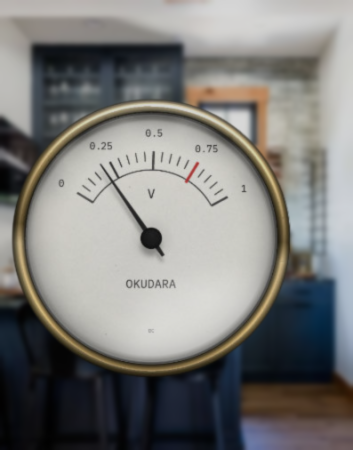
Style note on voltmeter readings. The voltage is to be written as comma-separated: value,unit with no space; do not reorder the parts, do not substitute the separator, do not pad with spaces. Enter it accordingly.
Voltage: 0.2,V
